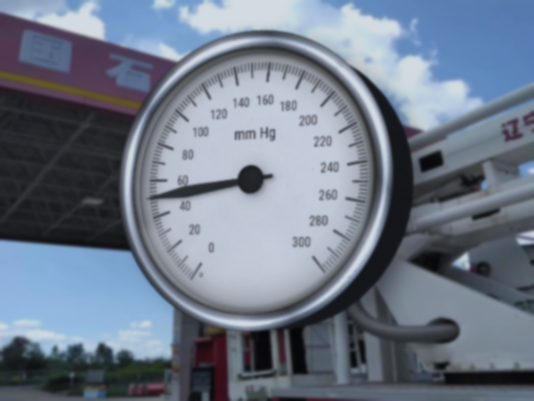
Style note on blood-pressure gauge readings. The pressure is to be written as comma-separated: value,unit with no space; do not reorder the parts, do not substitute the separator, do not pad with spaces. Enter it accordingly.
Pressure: 50,mmHg
